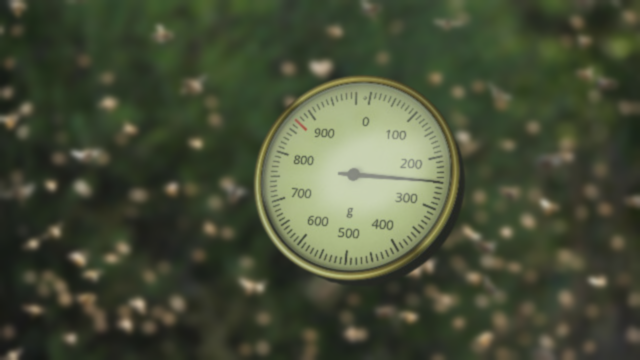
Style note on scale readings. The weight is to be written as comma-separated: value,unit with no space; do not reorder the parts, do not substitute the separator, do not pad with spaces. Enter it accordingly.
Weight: 250,g
